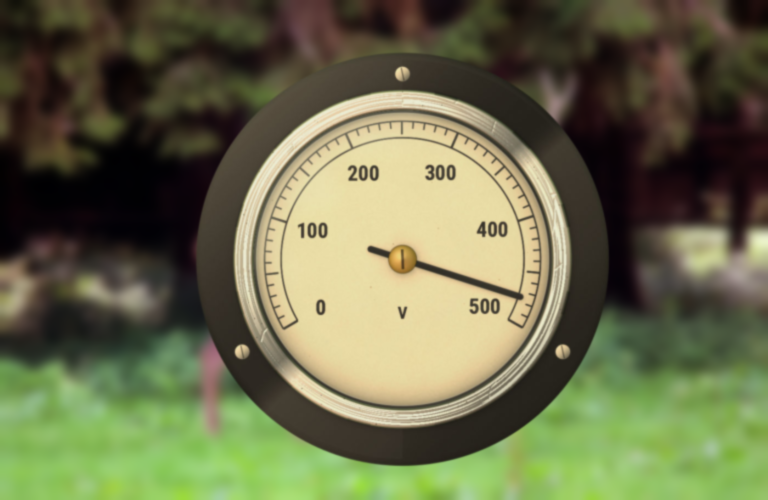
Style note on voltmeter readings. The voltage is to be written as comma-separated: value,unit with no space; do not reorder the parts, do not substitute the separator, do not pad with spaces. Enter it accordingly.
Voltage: 475,V
